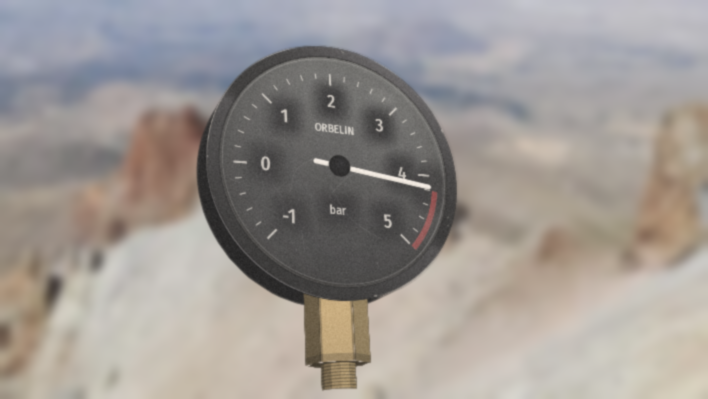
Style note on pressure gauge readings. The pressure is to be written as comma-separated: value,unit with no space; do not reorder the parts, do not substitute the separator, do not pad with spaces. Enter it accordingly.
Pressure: 4.2,bar
